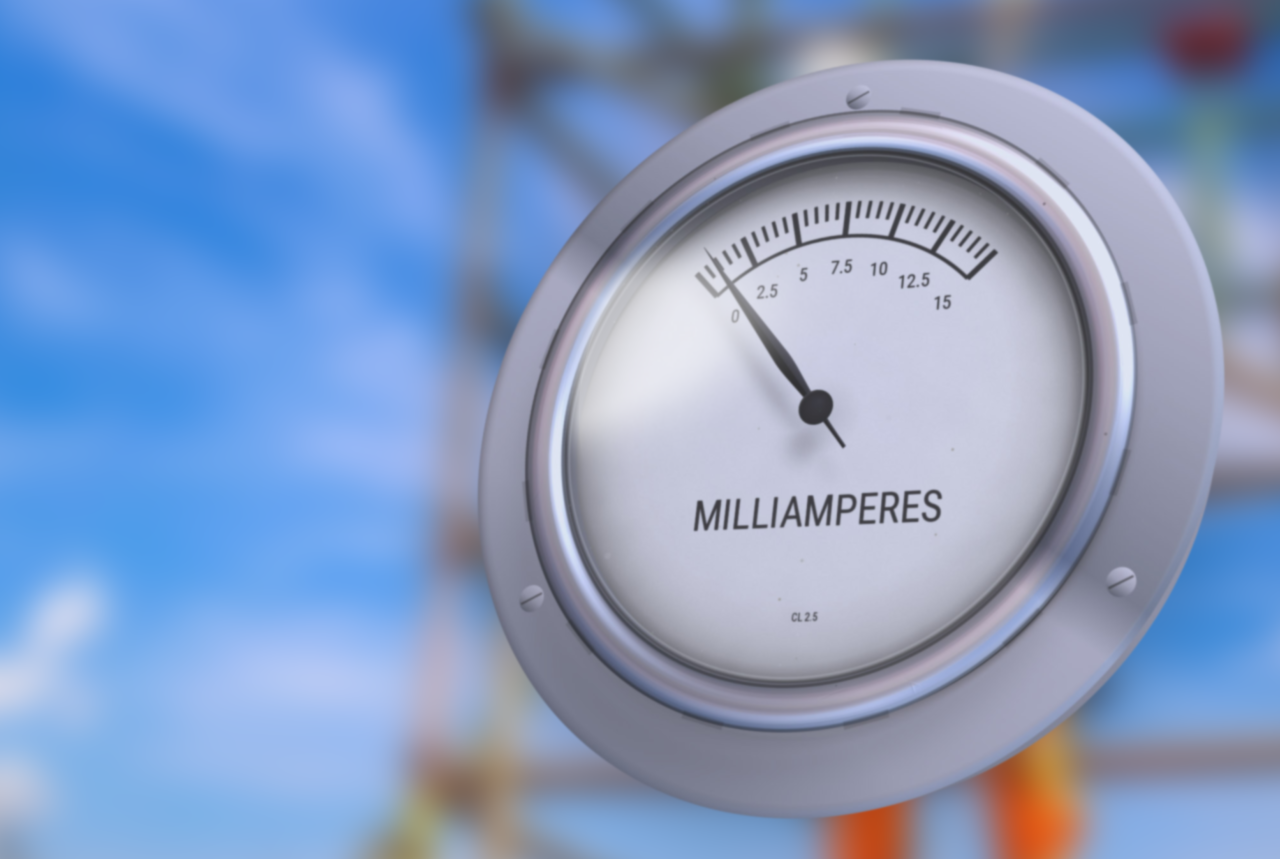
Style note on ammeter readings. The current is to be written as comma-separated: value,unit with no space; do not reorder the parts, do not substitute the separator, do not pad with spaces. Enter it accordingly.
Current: 1,mA
